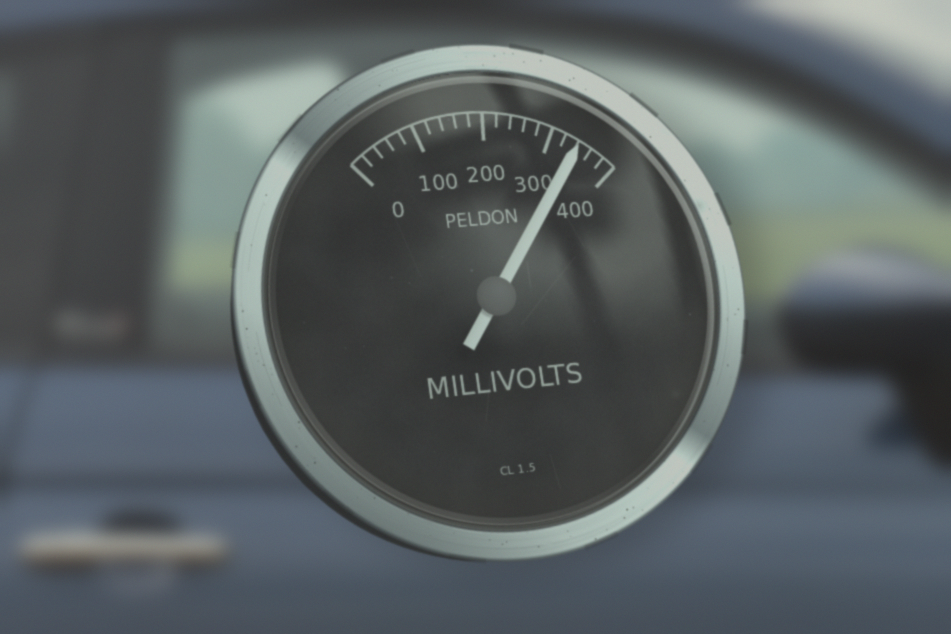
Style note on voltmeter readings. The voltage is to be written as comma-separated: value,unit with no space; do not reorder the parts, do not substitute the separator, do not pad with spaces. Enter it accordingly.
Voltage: 340,mV
